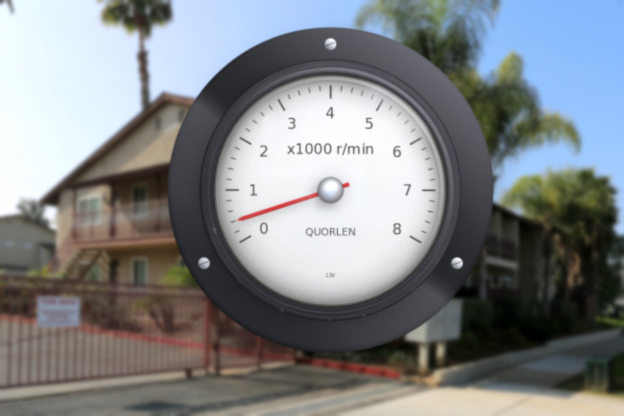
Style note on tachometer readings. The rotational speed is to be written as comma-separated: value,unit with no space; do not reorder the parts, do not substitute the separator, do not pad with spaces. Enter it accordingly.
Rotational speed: 400,rpm
